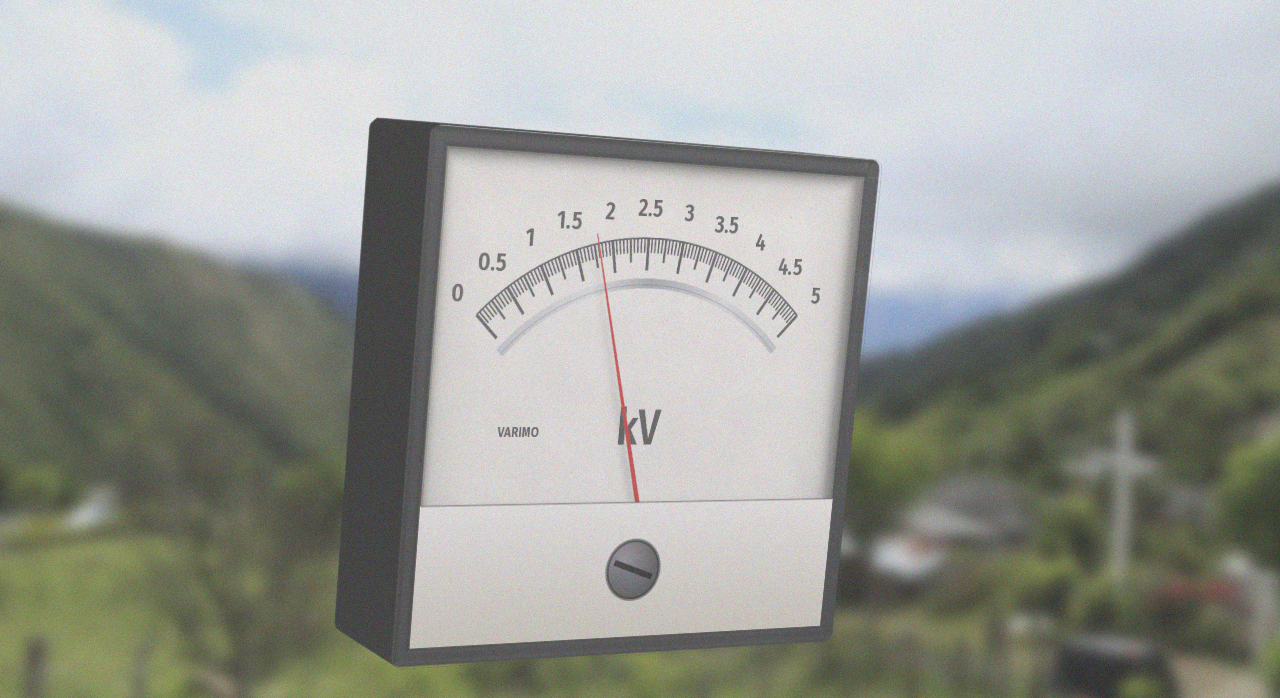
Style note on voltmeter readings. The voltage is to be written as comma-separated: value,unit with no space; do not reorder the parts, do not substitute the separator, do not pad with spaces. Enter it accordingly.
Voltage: 1.75,kV
